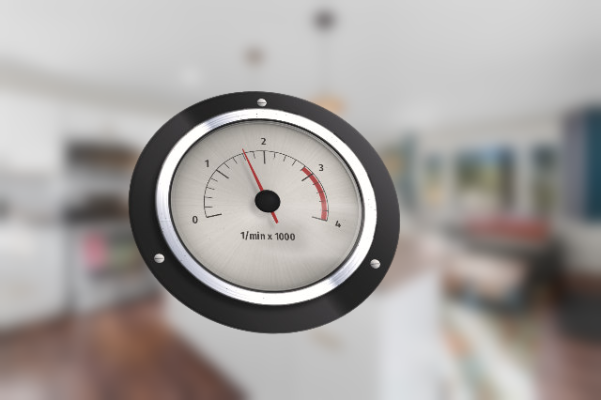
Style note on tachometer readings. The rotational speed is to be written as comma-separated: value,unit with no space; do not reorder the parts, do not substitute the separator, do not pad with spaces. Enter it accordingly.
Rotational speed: 1600,rpm
